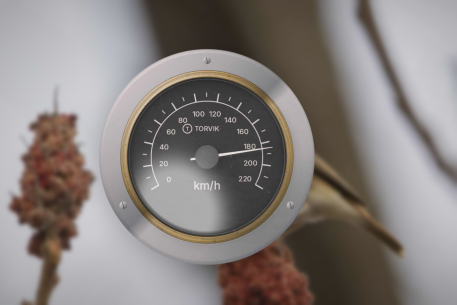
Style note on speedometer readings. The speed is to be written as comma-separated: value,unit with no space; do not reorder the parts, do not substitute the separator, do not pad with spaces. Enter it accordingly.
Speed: 185,km/h
